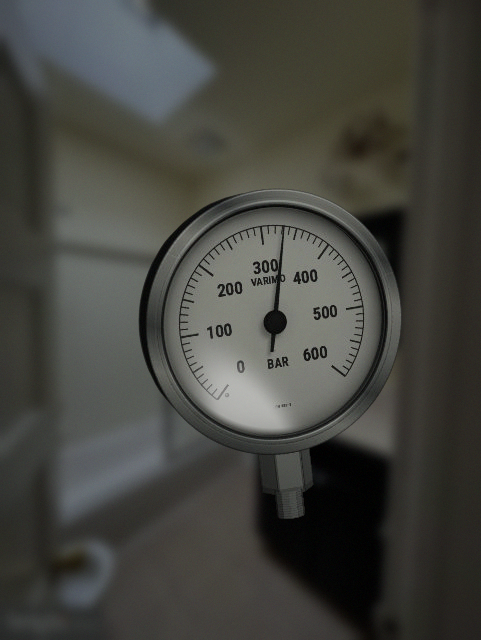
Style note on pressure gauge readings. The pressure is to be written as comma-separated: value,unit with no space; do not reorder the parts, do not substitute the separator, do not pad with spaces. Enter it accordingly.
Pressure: 330,bar
